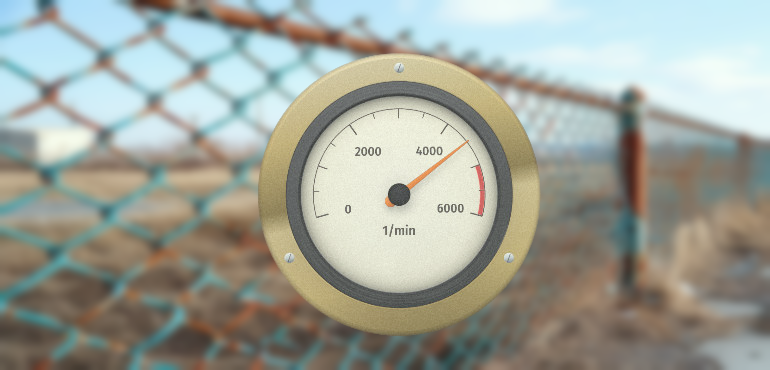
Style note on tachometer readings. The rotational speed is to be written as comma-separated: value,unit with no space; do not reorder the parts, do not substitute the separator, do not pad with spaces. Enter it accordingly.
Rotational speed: 4500,rpm
